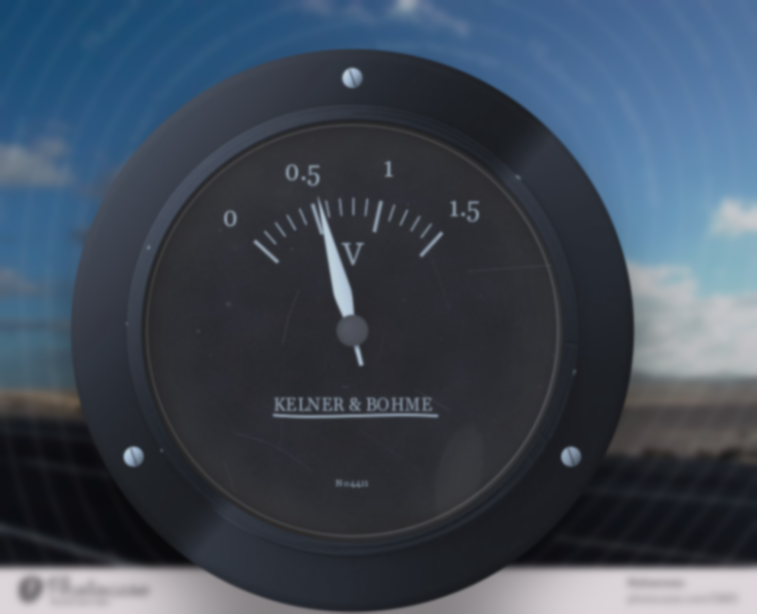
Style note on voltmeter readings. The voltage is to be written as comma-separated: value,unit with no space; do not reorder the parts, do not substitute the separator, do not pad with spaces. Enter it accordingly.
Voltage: 0.55,V
